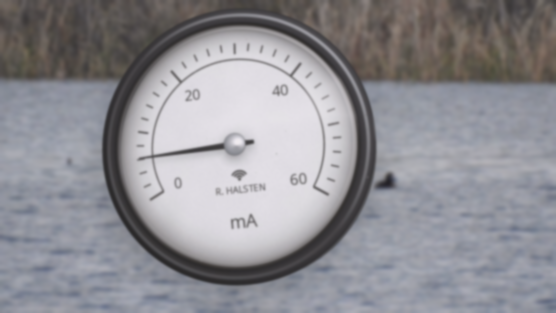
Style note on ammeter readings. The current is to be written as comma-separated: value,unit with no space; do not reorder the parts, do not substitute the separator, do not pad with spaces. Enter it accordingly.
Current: 6,mA
